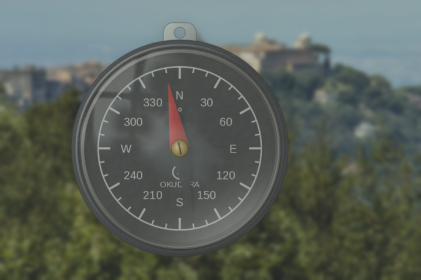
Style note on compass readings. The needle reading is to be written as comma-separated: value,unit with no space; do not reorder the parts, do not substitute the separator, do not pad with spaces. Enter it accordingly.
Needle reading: 350,°
